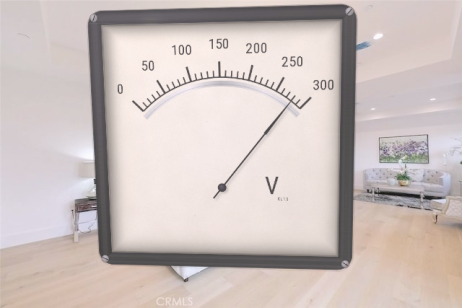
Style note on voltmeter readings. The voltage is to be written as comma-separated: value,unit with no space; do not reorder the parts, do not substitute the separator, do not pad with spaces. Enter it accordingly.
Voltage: 280,V
